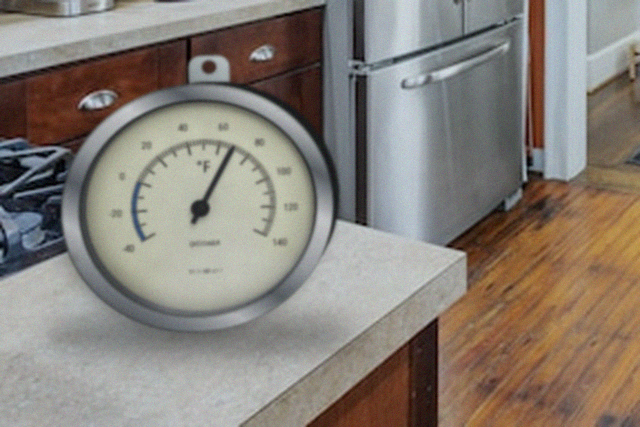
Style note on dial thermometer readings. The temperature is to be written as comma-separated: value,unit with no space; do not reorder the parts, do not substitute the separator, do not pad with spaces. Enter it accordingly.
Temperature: 70,°F
